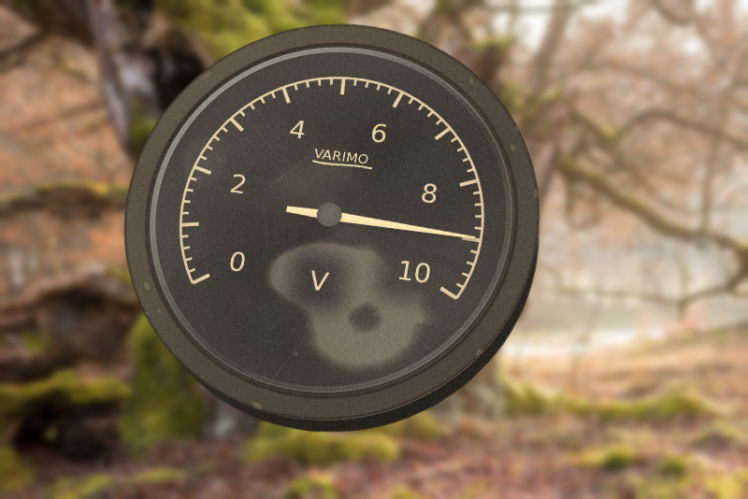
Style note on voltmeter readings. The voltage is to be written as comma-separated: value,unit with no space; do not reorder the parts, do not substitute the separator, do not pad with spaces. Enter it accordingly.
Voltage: 9,V
